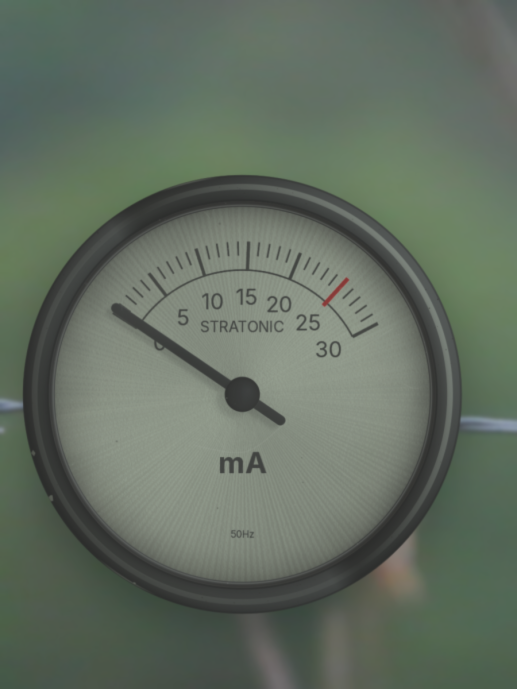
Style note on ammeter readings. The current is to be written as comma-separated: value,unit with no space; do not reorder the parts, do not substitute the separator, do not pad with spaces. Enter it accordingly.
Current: 0.5,mA
